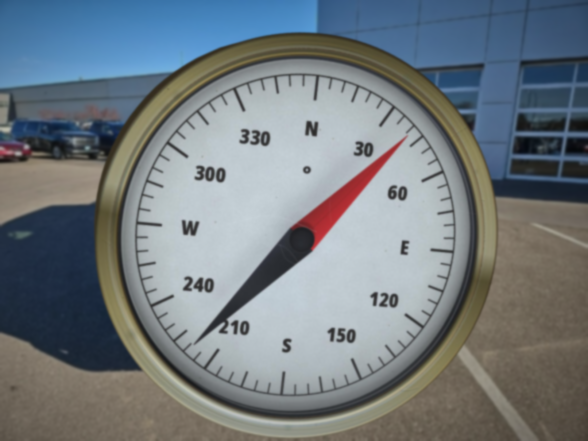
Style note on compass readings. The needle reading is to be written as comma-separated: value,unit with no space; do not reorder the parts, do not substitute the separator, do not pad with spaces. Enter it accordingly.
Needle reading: 40,°
